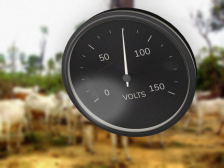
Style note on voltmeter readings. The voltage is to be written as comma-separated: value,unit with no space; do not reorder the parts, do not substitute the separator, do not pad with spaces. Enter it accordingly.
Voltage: 80,V
